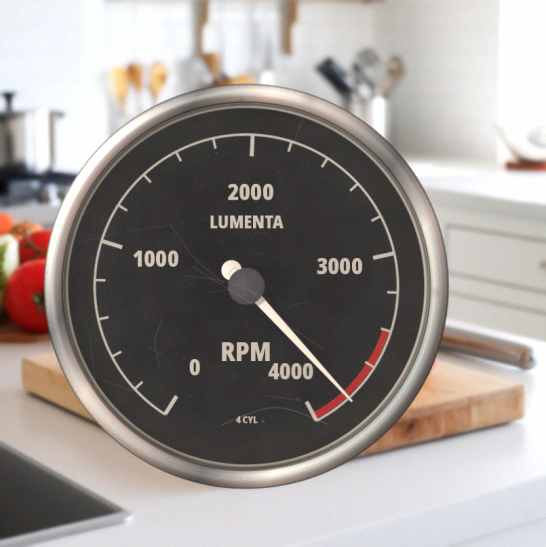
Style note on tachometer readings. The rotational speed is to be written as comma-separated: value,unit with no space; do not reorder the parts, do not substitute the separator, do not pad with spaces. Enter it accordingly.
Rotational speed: 3800,rpm
